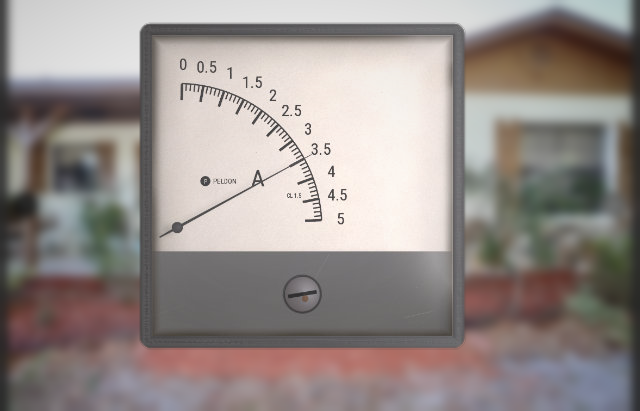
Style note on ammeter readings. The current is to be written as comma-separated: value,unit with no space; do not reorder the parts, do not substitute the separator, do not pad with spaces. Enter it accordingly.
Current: 3.5,A
